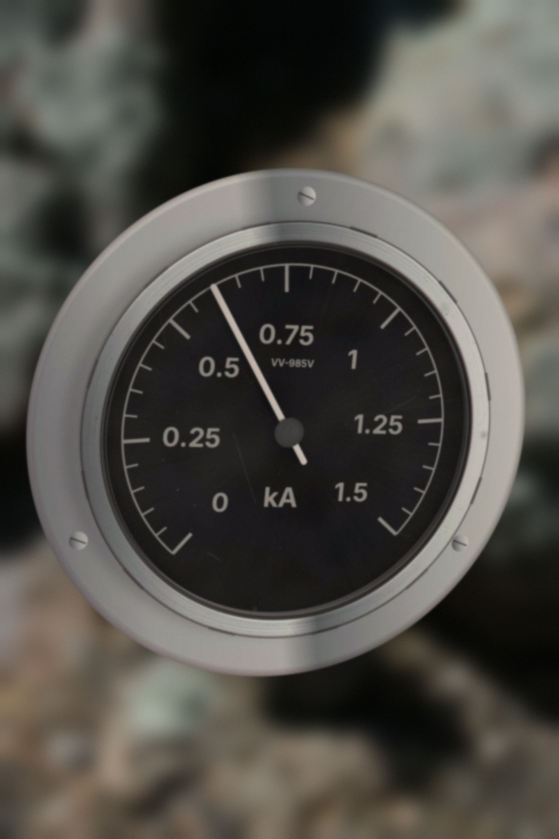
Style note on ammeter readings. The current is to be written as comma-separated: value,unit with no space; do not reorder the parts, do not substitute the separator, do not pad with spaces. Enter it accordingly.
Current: 0.6,kA
